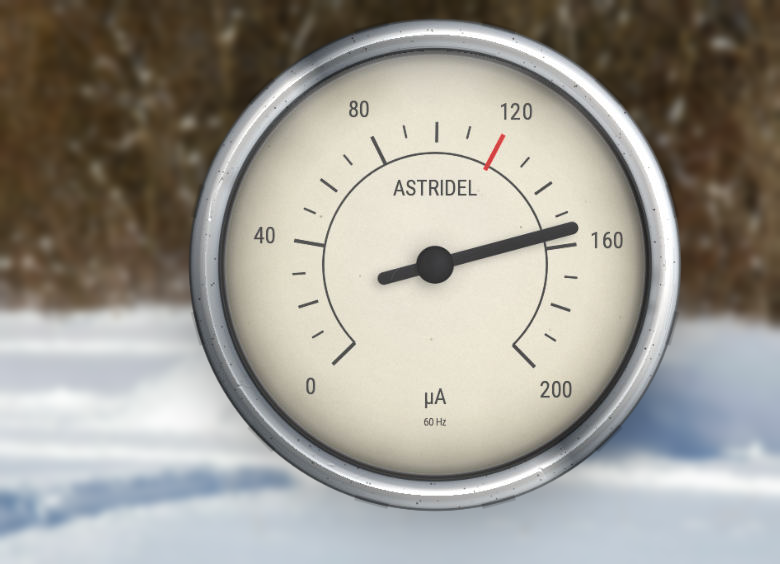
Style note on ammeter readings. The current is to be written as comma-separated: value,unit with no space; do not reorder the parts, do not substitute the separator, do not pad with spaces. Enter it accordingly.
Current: 155,µA
